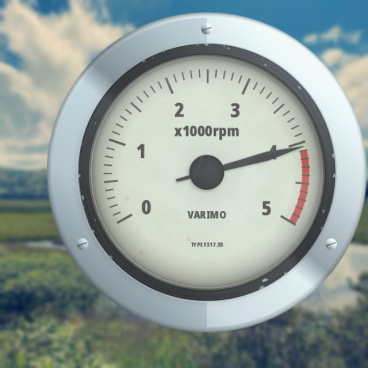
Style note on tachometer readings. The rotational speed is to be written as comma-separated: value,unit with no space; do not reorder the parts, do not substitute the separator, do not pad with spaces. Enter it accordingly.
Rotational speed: 4050,rpm
